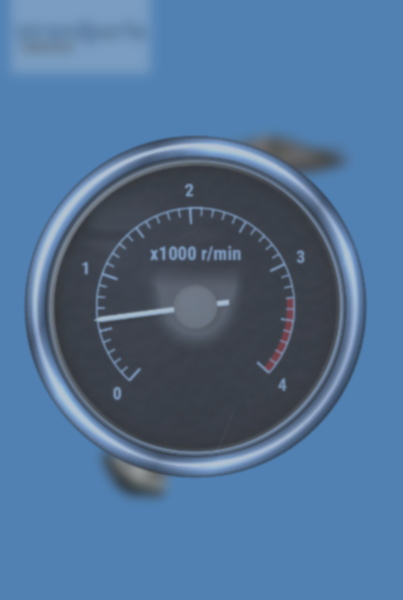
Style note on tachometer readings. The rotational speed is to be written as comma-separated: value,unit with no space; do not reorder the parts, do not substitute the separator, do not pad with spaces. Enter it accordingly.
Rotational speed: 600,rpm
